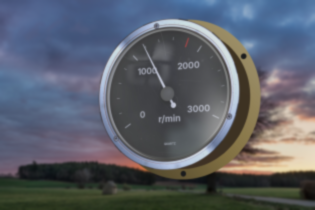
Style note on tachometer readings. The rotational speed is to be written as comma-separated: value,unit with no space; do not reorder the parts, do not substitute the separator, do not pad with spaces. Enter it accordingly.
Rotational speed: 1200,rpm
